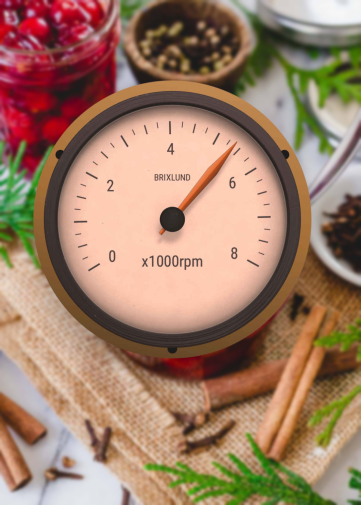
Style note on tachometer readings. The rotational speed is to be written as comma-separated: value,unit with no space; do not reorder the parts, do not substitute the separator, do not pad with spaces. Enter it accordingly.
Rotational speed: 5375,rpm
